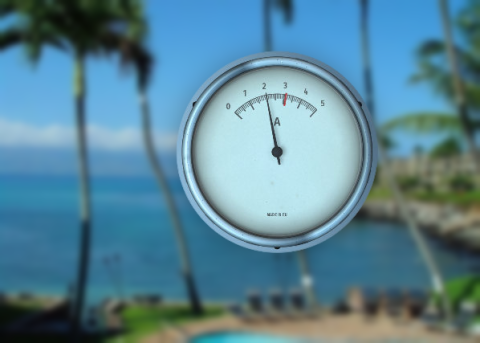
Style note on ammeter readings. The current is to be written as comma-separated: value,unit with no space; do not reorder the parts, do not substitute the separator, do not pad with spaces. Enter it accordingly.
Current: 2,A
